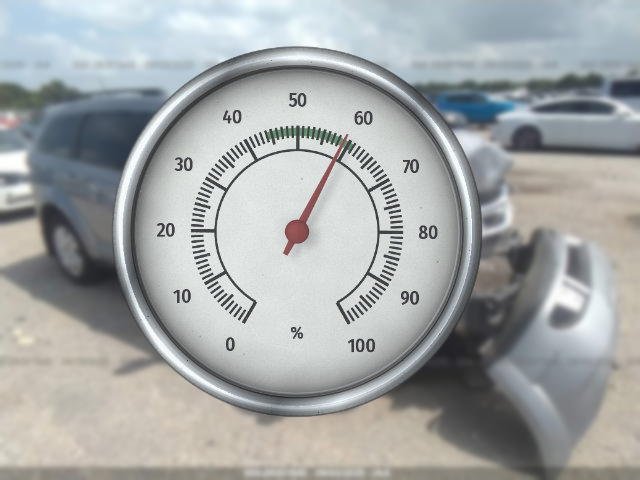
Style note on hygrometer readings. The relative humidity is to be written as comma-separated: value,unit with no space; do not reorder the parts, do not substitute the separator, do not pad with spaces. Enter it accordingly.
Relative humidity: 59,%
